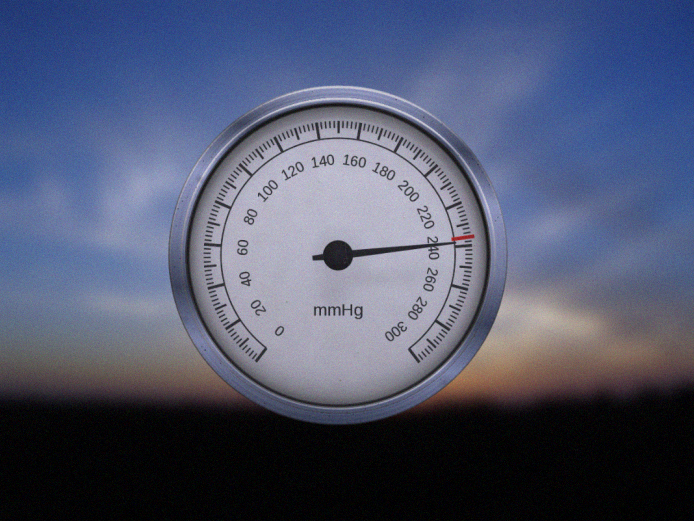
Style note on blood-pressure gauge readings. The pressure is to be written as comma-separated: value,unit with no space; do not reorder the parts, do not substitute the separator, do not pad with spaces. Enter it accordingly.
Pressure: 238,mmHg
